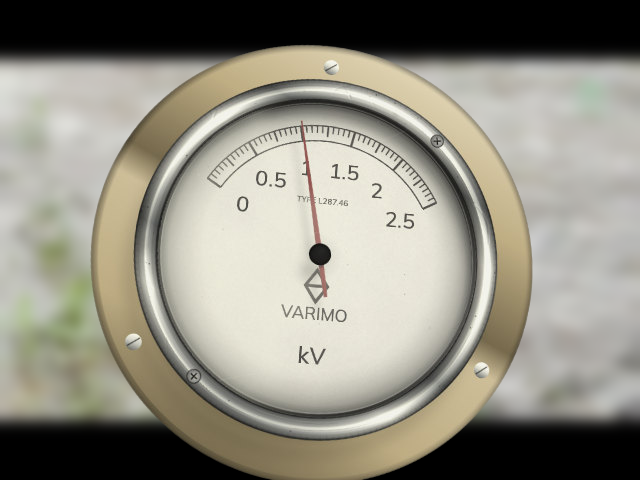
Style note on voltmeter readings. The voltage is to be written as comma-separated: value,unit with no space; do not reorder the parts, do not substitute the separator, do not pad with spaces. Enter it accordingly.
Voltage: 1,kV
